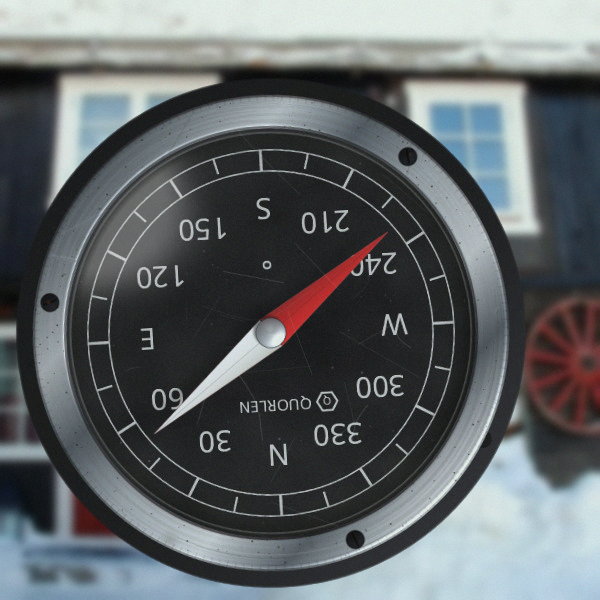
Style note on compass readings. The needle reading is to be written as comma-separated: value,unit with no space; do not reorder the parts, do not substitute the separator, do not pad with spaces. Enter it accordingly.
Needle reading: 232.5,°
